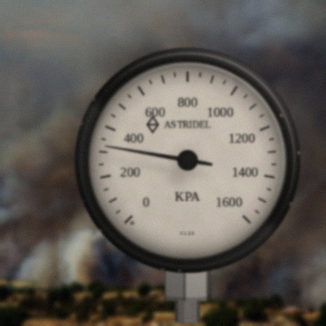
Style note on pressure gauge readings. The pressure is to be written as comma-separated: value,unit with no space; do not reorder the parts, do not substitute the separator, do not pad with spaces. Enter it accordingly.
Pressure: 325,kPa
